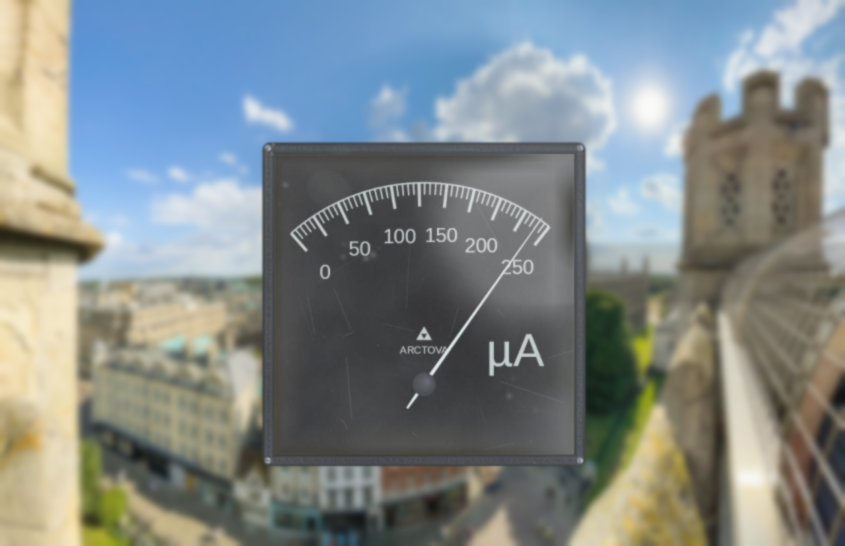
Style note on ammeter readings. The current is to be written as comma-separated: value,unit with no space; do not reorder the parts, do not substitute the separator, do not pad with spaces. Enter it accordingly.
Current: 240,µA
